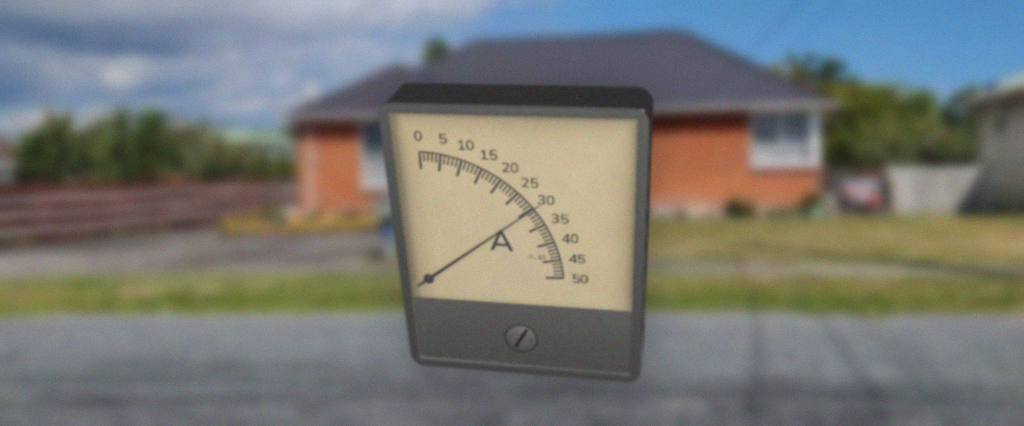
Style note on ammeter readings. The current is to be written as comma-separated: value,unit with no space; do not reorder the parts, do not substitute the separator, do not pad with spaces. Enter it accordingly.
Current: 30,A
